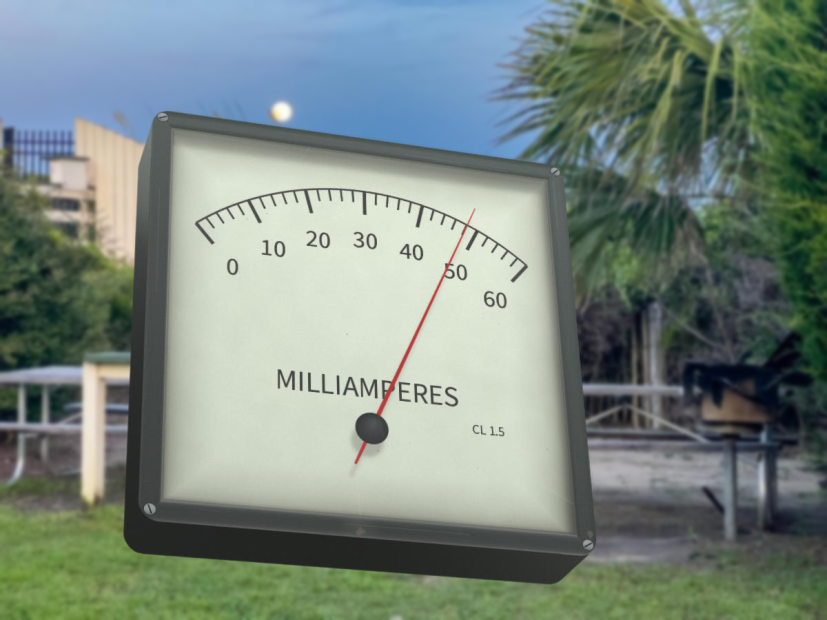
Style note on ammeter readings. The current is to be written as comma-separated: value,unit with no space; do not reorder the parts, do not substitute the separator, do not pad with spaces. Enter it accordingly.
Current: 48,mA
